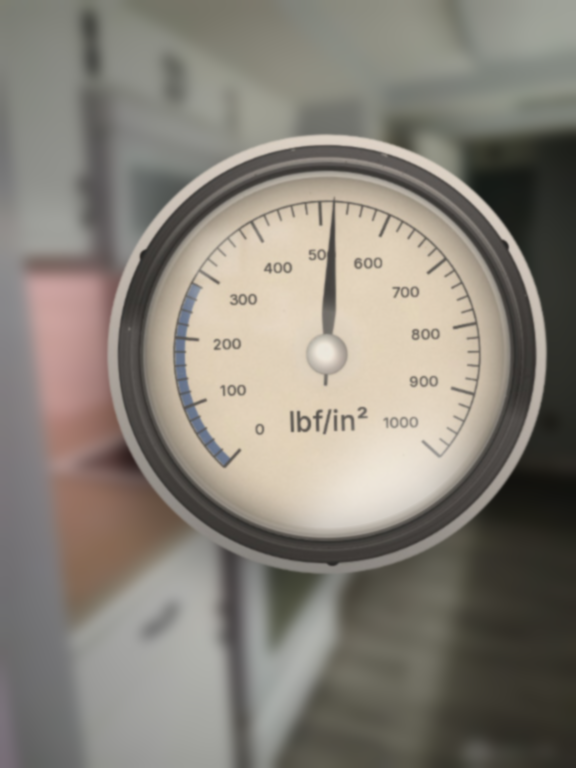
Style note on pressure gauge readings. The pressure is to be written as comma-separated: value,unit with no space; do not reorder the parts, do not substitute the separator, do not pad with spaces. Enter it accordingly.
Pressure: 520,psi
